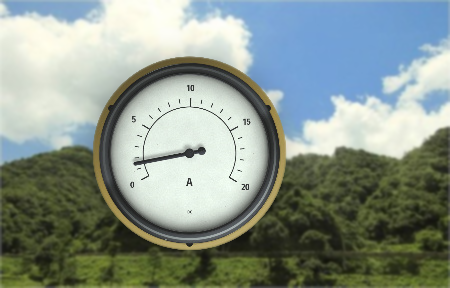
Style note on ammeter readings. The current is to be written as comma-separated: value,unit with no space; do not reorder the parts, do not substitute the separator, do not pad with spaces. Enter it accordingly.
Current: 1.5,A
